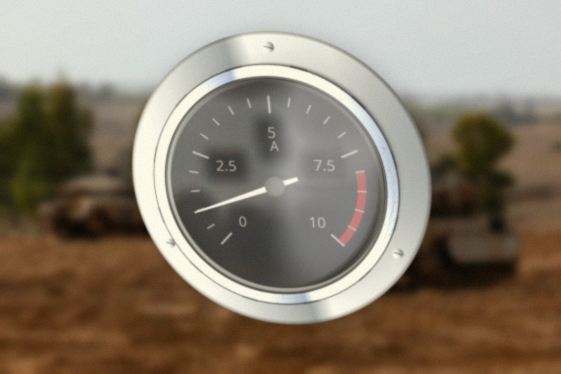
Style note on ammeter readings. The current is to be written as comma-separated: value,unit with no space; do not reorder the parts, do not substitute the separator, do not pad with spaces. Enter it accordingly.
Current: 1,A
